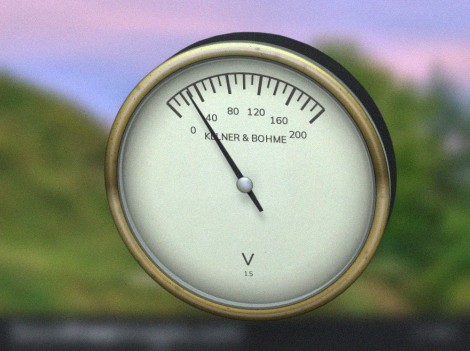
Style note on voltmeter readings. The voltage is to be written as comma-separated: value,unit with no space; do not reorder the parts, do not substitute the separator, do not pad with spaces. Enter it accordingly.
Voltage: 30,V
